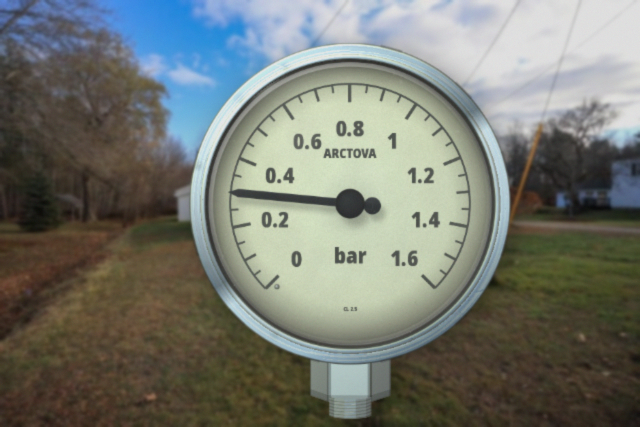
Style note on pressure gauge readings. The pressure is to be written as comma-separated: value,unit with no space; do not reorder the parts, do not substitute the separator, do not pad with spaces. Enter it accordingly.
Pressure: 0.3,bar
